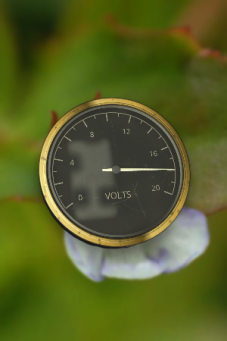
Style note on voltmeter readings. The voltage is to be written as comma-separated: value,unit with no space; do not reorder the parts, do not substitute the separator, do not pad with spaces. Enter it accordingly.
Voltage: 18,V
